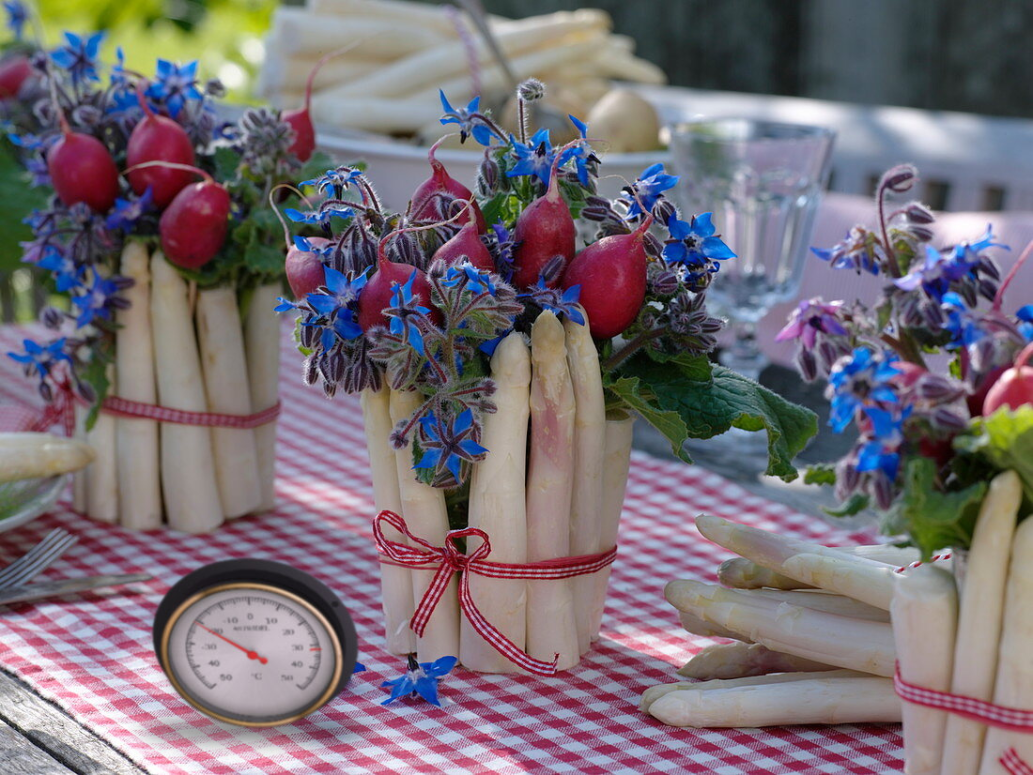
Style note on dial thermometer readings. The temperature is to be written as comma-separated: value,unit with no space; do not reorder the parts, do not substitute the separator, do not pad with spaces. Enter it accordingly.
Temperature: -20,°C
